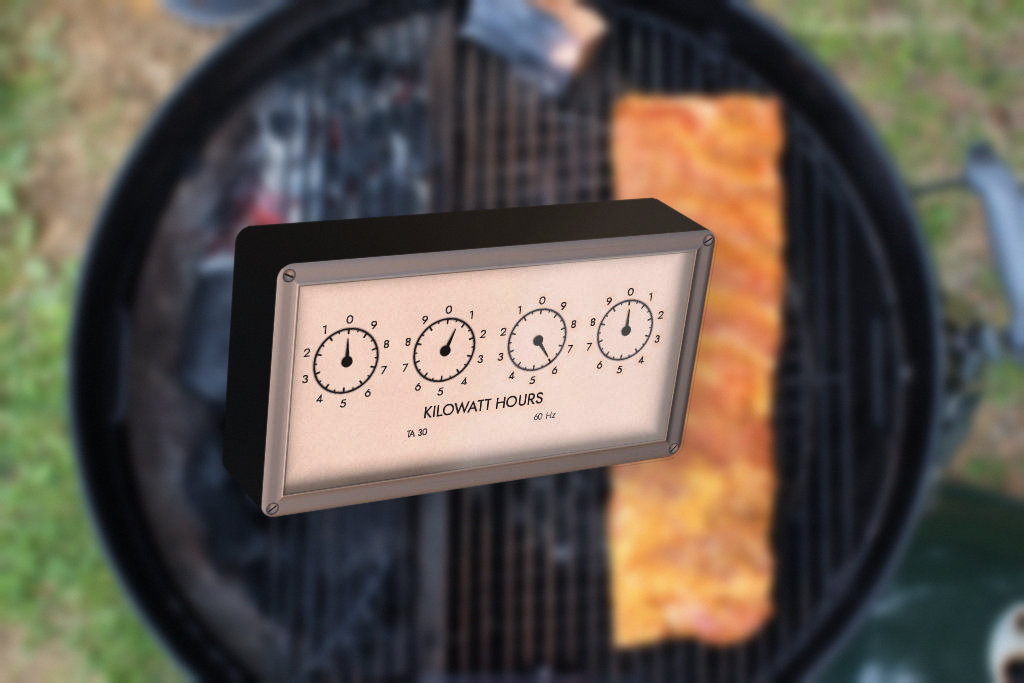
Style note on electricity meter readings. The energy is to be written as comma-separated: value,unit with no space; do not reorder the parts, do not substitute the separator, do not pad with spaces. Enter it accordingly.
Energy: 60,kWh
